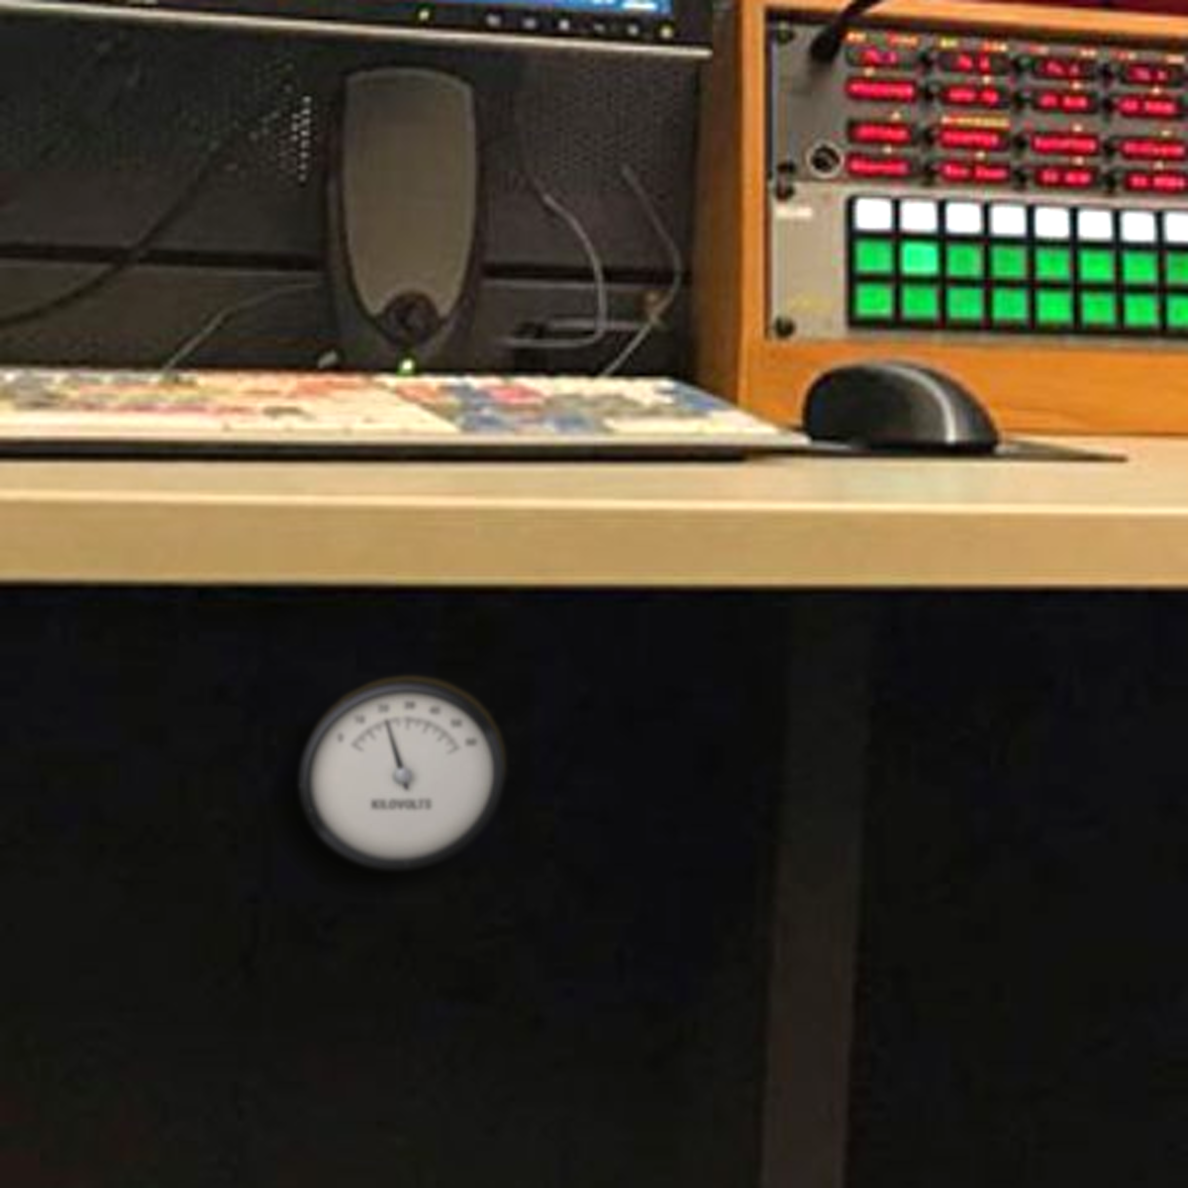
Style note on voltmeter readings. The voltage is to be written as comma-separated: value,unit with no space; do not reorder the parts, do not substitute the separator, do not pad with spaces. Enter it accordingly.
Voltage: 20,kV
